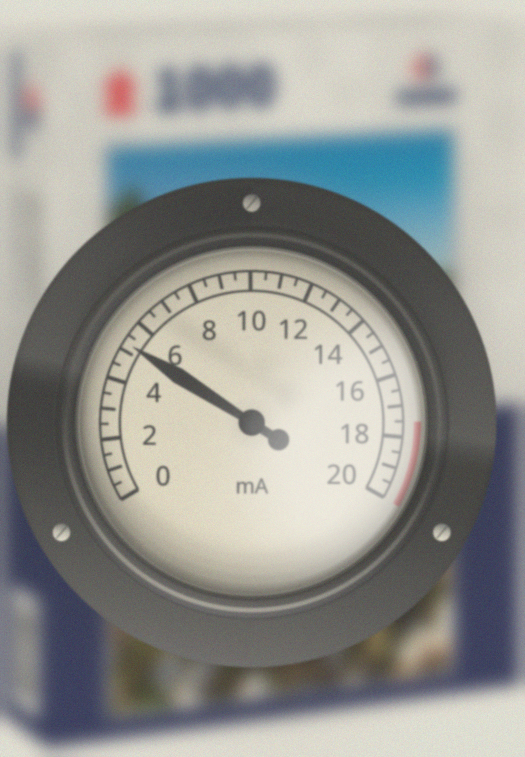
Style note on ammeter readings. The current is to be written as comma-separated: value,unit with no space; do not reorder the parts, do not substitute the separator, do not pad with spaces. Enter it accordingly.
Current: 5.25,mA
